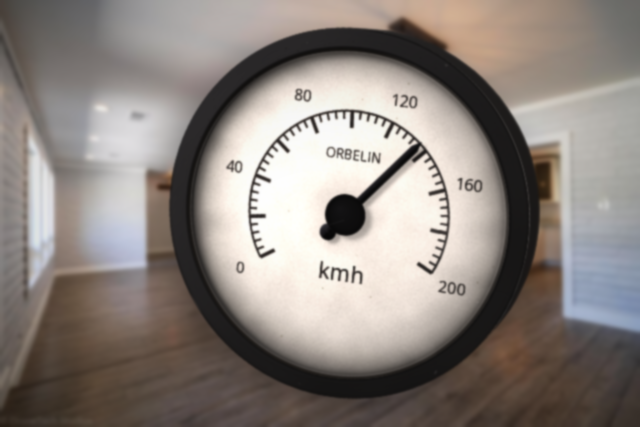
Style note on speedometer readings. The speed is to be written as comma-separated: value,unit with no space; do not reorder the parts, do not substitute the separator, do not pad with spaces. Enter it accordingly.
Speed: 136,km/h
